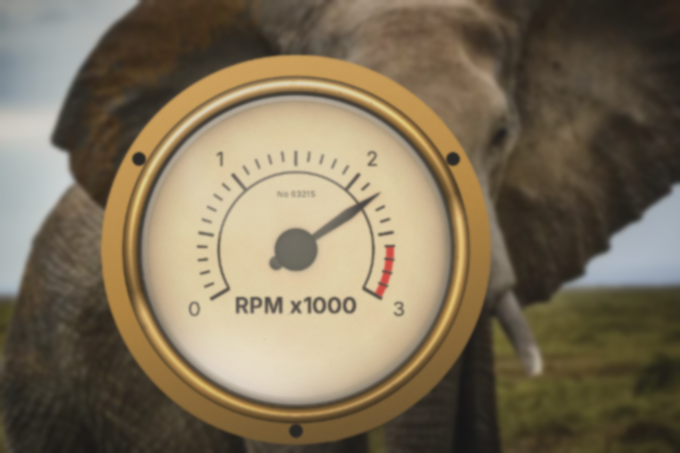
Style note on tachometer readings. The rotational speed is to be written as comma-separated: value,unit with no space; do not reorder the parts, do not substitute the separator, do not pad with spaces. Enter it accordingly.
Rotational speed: 2200,rpm
